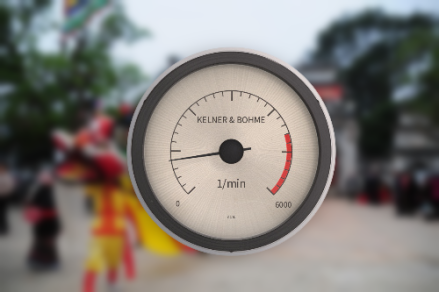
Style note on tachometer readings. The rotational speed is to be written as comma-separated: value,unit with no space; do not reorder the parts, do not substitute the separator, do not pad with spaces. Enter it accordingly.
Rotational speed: 800,rpm
